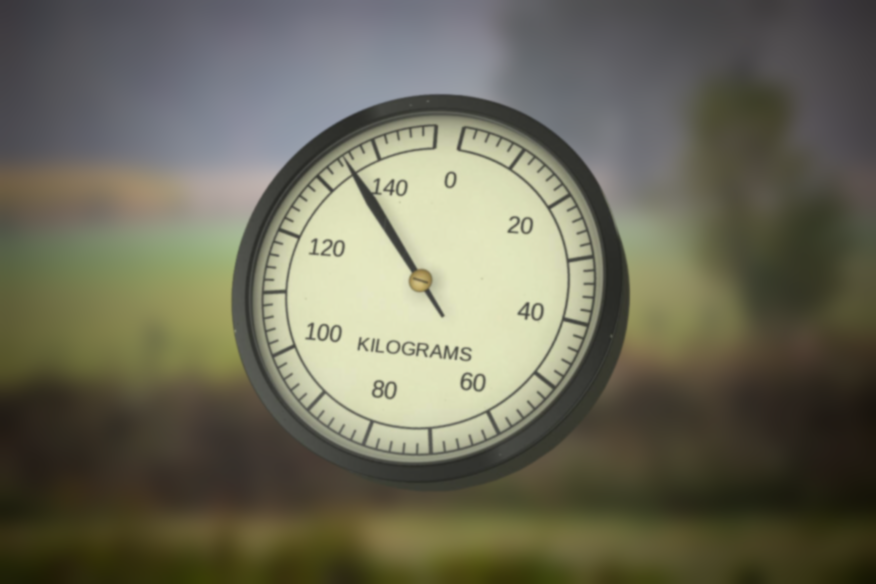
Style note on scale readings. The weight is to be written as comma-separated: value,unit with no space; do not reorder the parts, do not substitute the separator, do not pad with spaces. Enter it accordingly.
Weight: 135,kg
